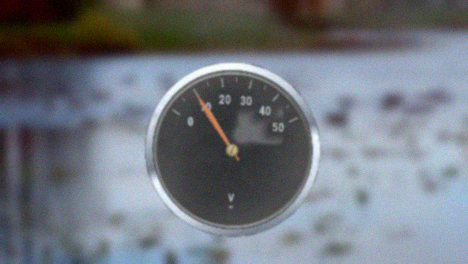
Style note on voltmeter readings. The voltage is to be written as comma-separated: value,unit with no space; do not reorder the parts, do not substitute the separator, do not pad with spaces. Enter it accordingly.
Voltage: 10,V
